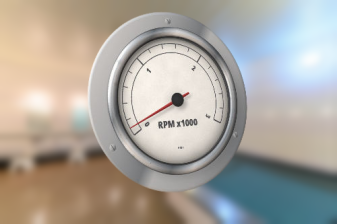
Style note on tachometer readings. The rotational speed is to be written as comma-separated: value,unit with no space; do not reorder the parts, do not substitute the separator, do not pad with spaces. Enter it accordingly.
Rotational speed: 100,rpm
